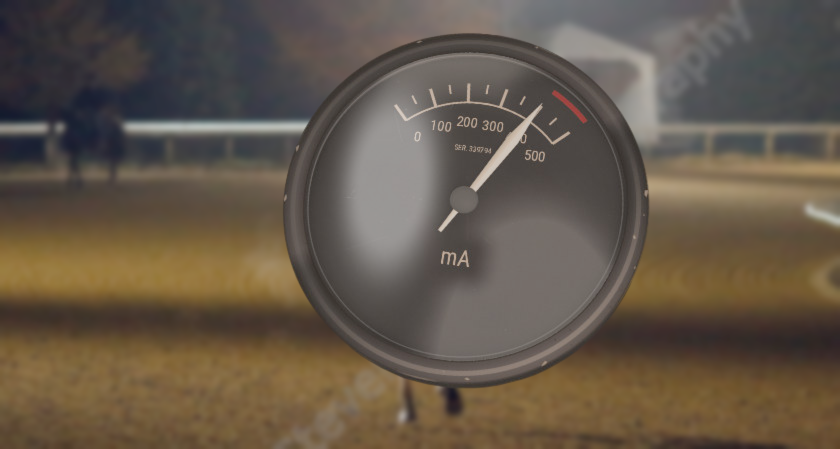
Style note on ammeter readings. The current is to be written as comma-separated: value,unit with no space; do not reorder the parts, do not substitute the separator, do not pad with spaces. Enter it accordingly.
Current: 400,mA
